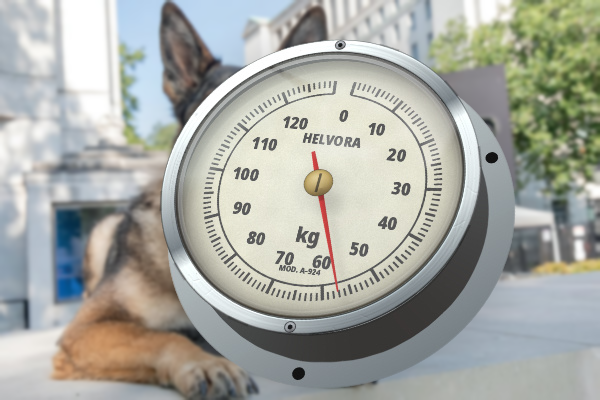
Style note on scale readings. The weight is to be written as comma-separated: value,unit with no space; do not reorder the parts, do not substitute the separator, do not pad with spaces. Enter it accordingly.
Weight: 57,kg
